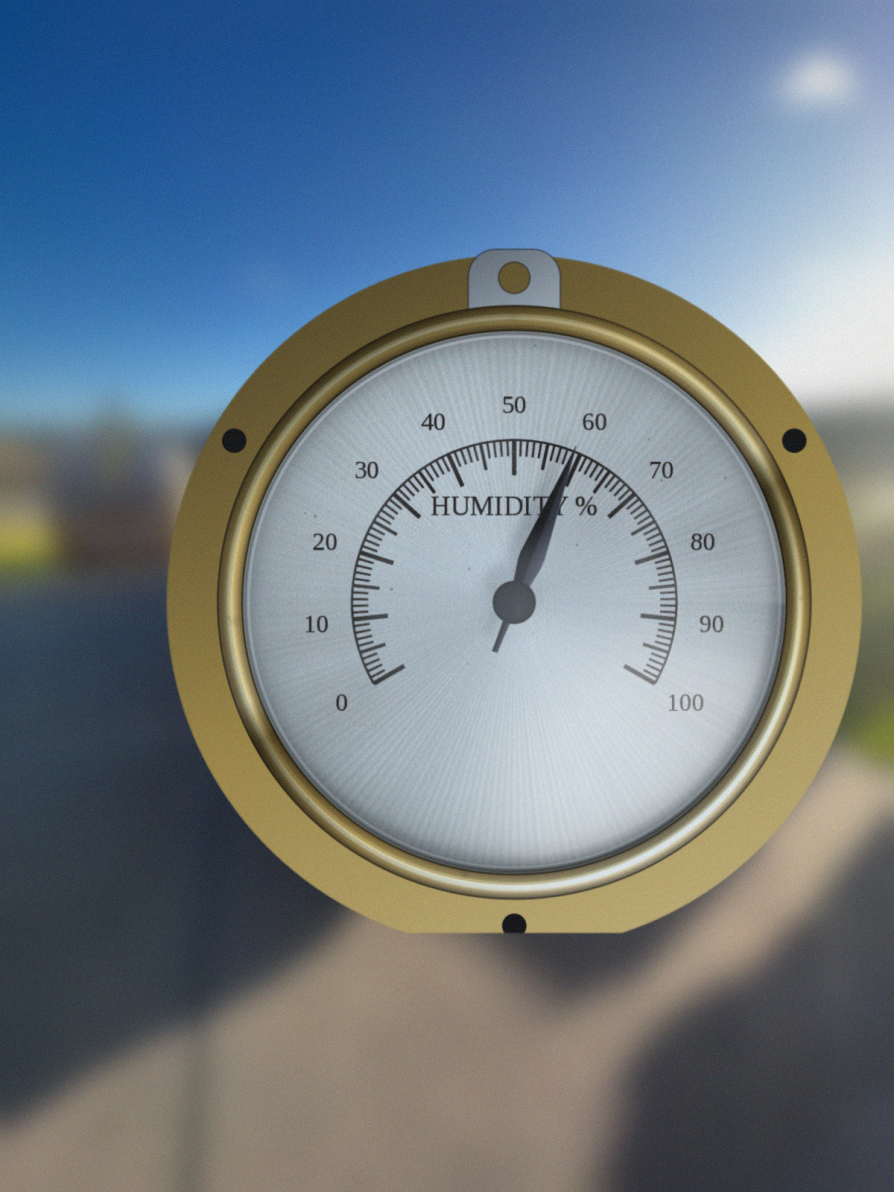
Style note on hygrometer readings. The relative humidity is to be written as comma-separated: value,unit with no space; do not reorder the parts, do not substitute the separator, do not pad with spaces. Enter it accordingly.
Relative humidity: 59,%
